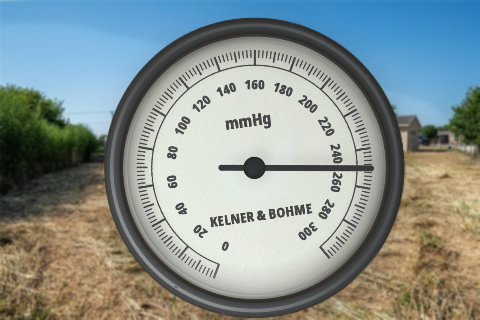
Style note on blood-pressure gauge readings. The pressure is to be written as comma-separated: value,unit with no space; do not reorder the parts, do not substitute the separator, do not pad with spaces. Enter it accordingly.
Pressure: 250,mmHg
